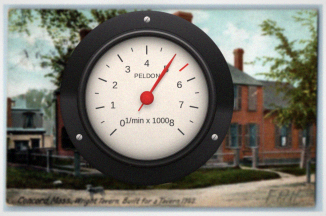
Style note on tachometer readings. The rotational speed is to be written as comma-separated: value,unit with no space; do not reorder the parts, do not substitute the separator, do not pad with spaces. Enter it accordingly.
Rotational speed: 5000,rpm
